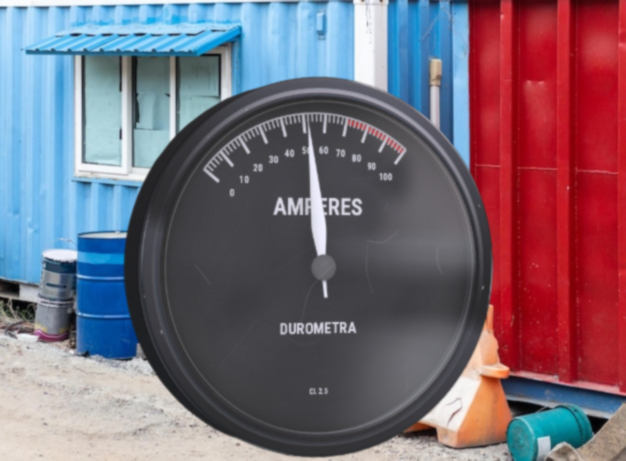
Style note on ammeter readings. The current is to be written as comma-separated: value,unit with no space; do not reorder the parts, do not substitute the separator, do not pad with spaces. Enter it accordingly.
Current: 50,A
